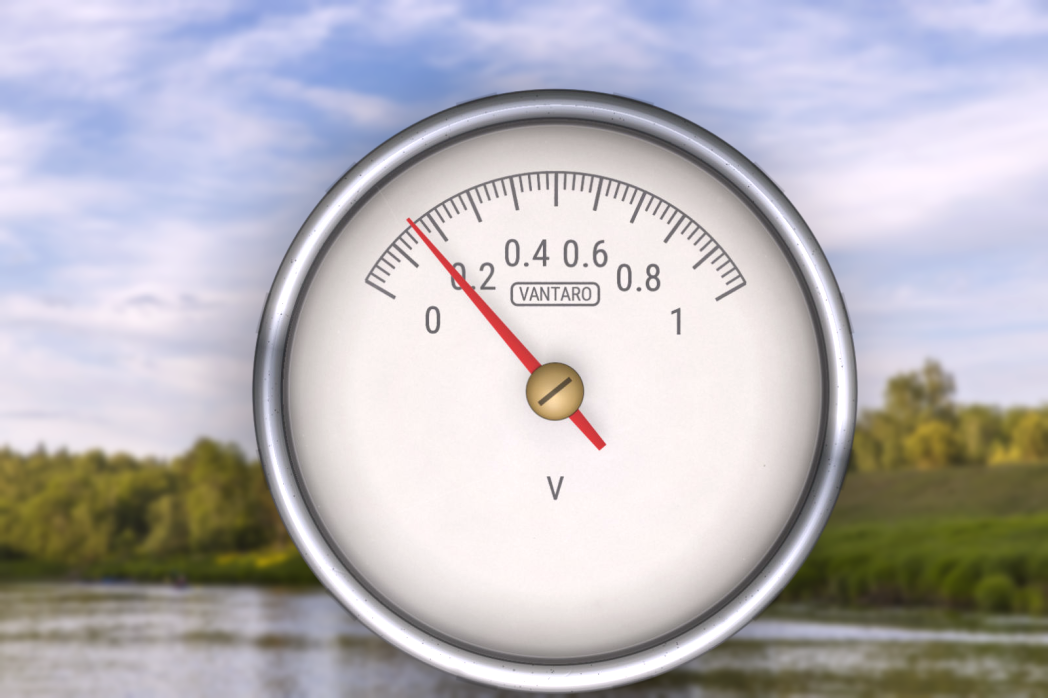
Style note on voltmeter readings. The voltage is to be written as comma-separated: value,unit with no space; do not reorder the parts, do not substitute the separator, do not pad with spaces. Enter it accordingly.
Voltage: 0.16,V
